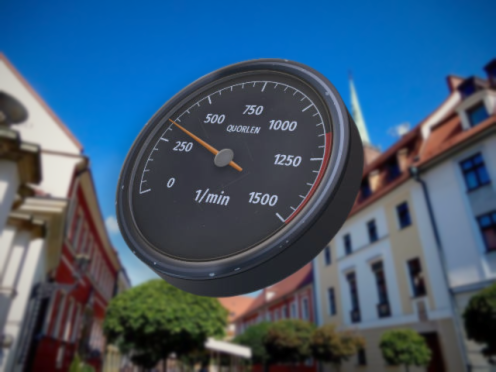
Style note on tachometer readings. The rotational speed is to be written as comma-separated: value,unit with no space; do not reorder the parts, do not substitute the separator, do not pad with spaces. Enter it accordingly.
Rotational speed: 325,rpm
